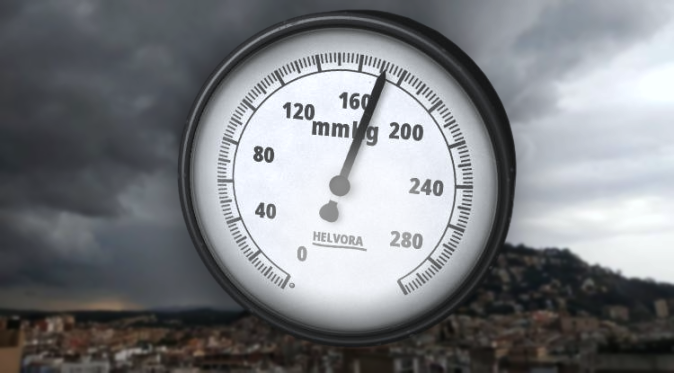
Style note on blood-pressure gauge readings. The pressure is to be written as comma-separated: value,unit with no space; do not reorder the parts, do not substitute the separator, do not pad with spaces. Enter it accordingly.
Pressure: 172,mmHg
